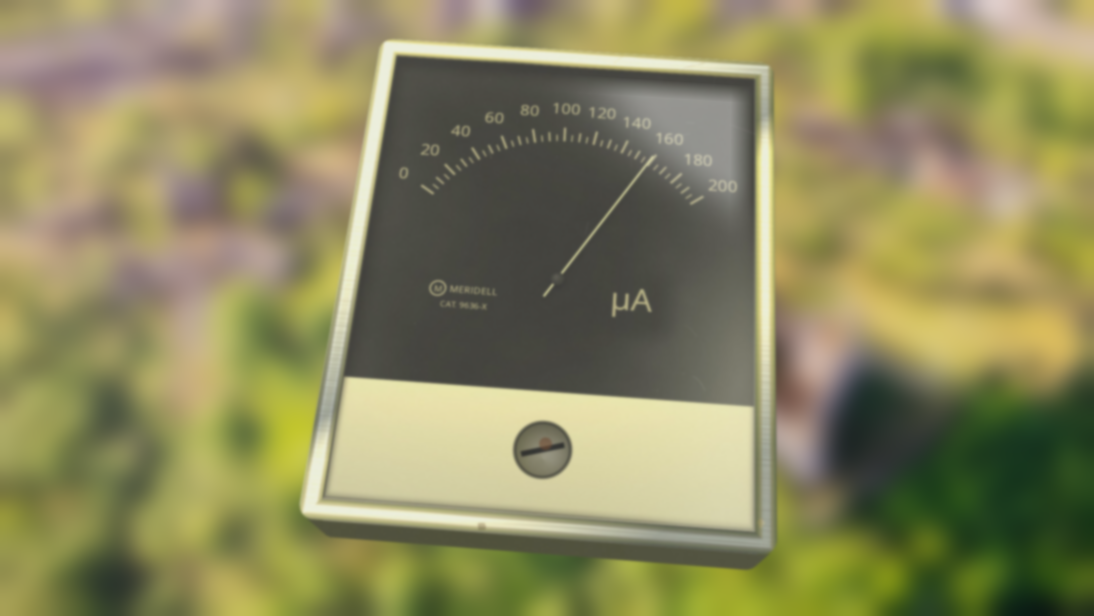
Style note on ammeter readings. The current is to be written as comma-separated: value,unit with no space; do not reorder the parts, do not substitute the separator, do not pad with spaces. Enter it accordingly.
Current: 160,µA
